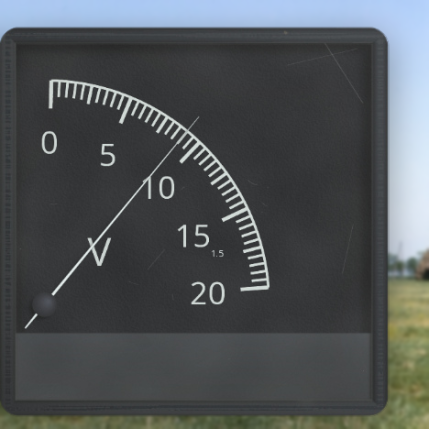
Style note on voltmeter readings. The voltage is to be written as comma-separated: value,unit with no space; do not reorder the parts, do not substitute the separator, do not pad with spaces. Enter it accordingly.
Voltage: 9,V
